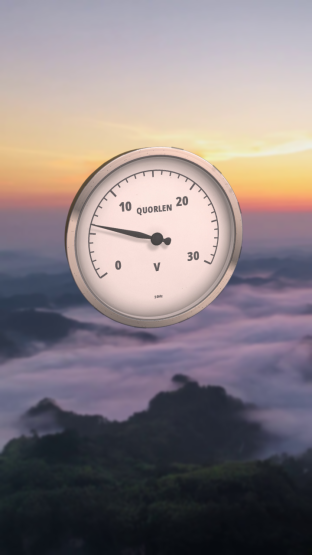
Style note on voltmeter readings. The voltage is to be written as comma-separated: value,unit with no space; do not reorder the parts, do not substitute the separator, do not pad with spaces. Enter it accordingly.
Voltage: 6,V
